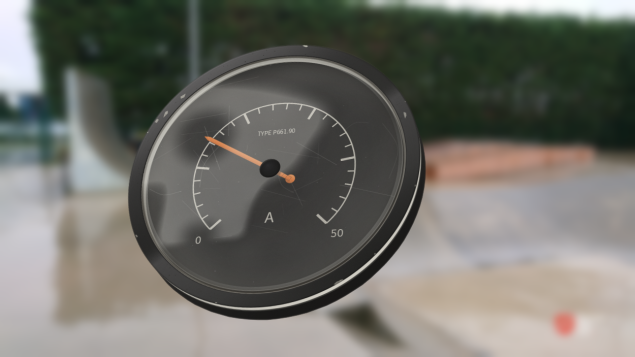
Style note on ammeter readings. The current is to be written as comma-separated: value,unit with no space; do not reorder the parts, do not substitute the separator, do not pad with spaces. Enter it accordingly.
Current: 14,A
